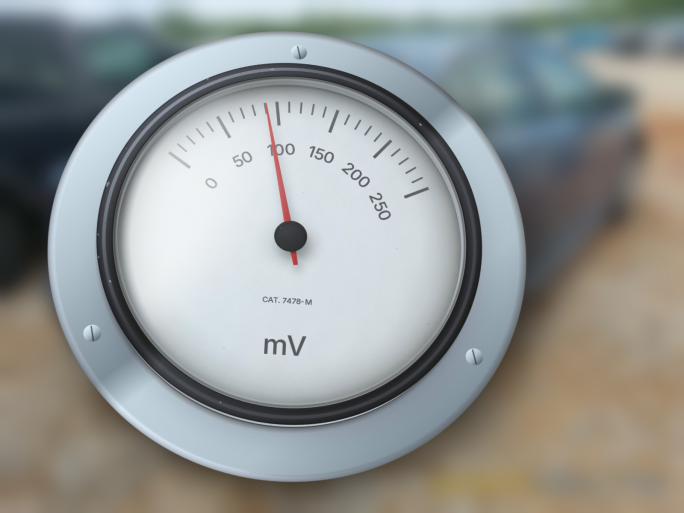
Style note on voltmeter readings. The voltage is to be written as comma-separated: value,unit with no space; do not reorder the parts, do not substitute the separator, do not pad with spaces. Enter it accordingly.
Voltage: 90,mV
